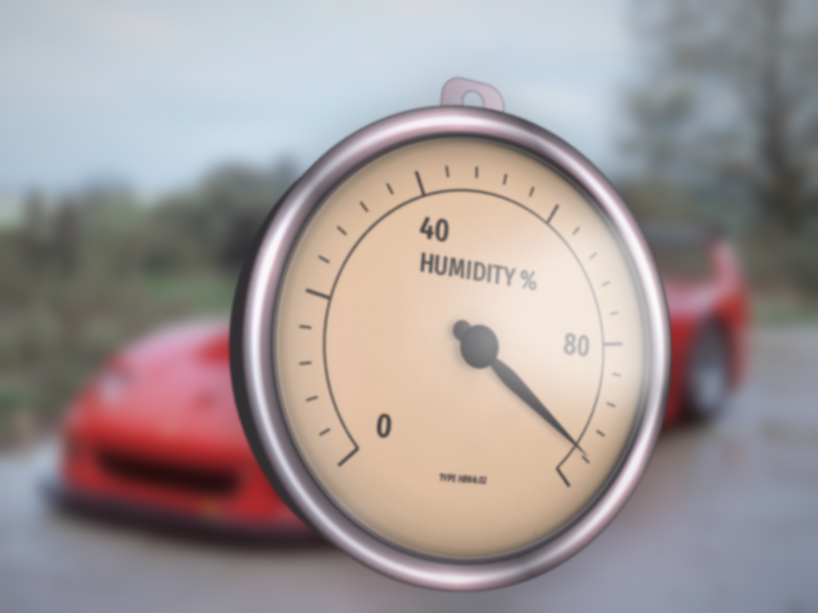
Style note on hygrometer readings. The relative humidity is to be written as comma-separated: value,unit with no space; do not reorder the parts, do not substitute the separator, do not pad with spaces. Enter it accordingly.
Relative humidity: 96,%
